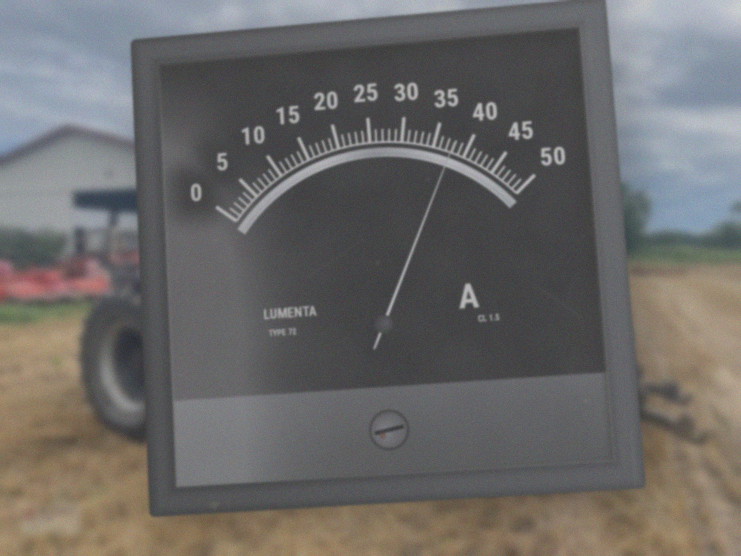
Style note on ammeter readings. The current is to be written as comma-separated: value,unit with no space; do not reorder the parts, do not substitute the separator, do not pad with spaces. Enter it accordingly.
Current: 38,A
